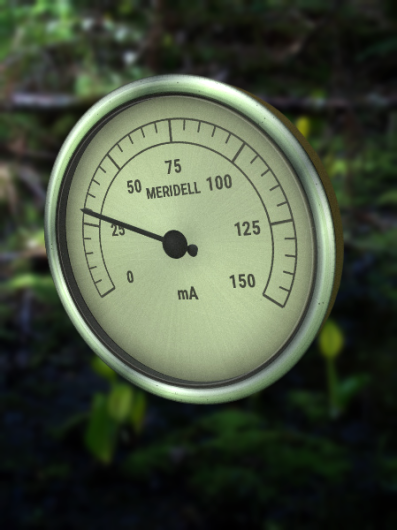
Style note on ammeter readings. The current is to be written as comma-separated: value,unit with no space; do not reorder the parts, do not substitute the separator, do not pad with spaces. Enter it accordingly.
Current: 30,mA
